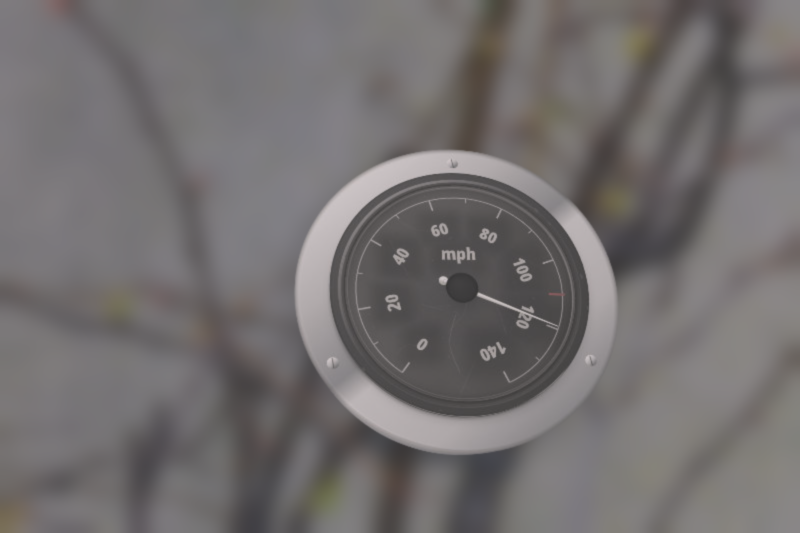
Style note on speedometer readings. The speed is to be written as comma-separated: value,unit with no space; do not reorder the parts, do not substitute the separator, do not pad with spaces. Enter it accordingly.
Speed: 120,mph
